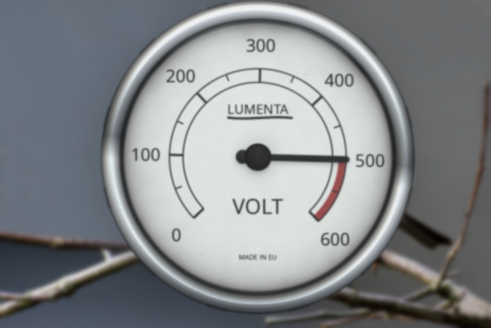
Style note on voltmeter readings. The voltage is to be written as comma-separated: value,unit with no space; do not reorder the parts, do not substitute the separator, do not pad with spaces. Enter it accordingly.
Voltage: 500,V
